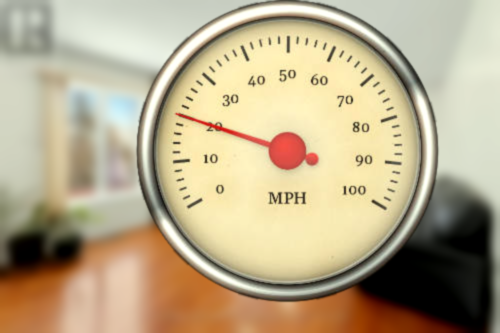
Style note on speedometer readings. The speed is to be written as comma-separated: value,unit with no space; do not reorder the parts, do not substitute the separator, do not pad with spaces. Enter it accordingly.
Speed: 20,mph
